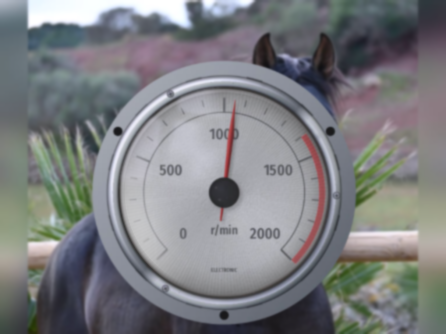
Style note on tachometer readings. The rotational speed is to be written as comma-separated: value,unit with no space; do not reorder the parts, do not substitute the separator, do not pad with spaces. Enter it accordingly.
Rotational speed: 1050,rpm
